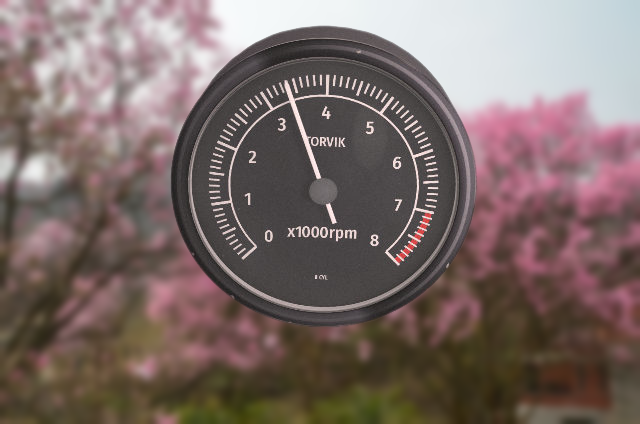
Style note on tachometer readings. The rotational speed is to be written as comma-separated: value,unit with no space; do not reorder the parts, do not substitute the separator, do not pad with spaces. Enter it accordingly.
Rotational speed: 3400,rpm
